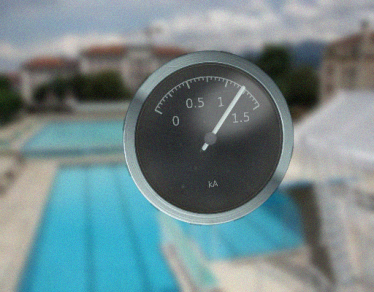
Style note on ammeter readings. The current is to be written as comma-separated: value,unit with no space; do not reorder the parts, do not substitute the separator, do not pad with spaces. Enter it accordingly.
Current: 1.2,kA
